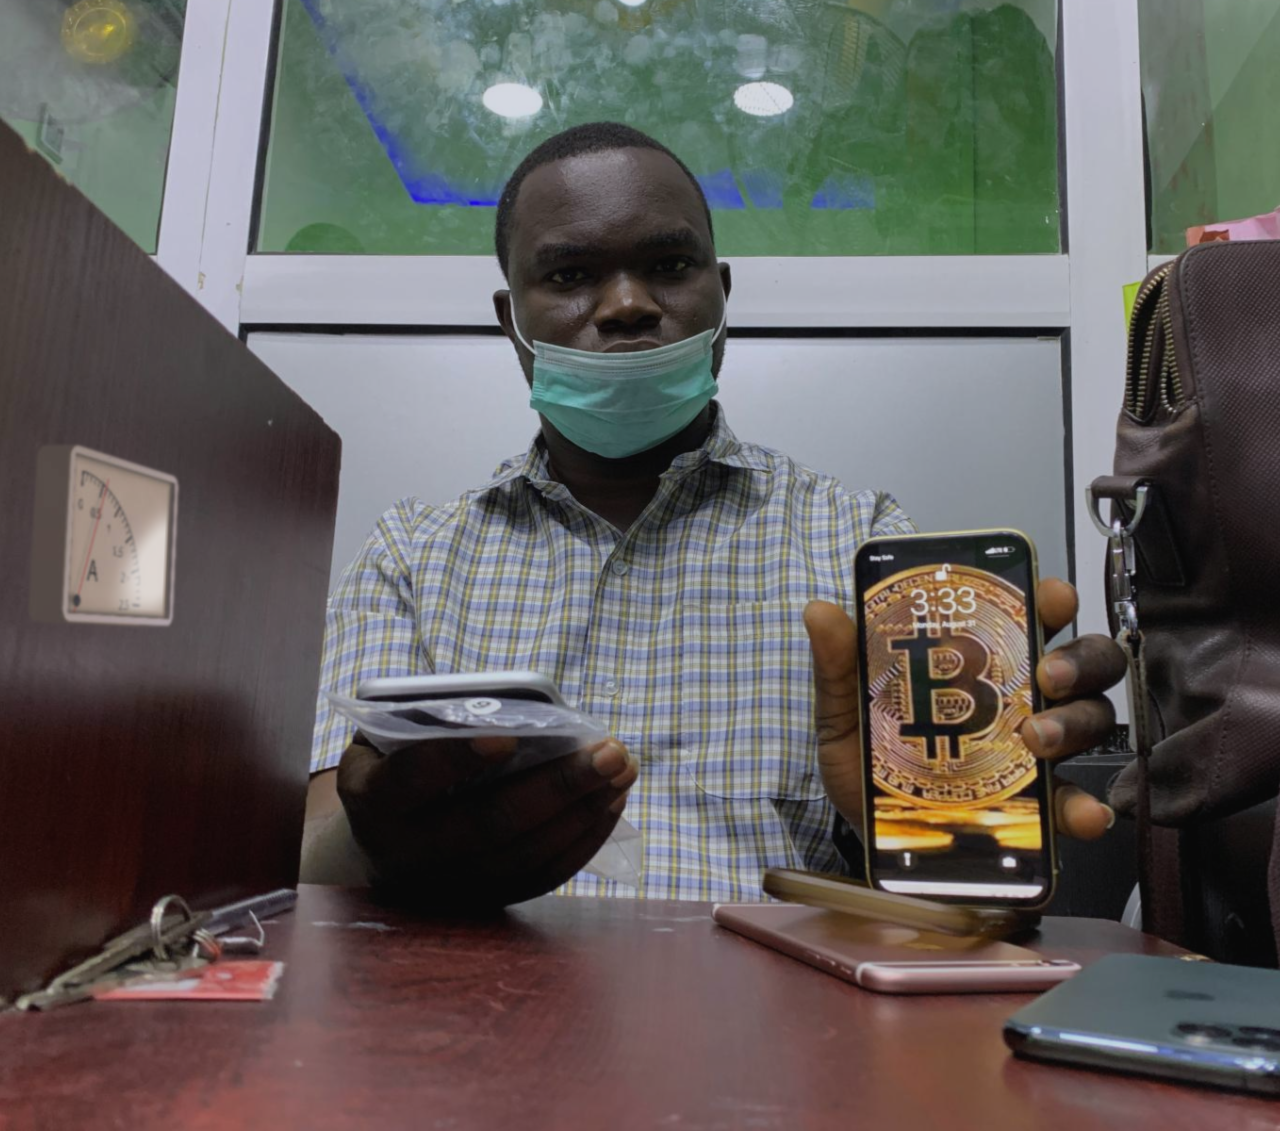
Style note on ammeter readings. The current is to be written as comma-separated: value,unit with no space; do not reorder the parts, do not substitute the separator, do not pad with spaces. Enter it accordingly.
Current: 0.5,A
